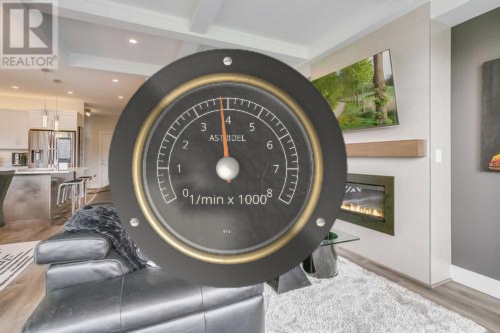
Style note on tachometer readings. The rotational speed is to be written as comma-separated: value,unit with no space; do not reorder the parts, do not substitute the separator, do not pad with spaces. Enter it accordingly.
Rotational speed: 3800,rpm
